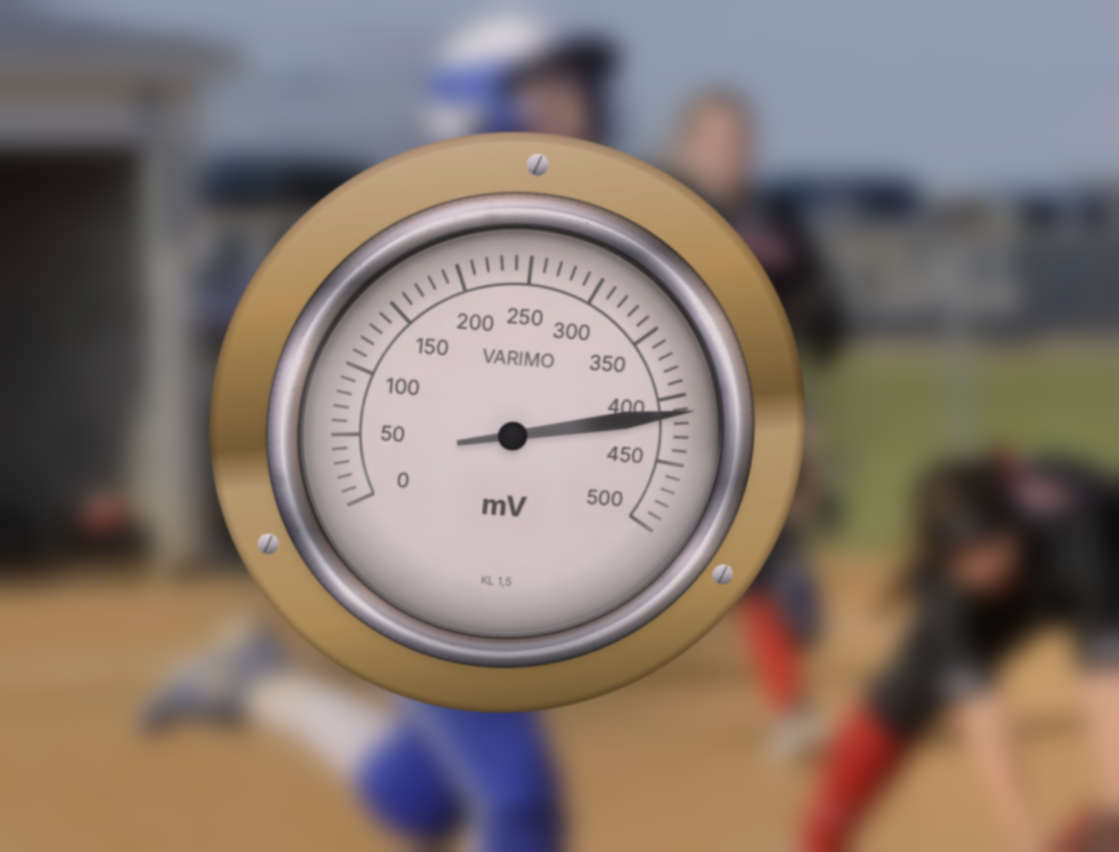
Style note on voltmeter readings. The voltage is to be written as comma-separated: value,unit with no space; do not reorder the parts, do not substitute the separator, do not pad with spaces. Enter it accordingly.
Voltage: 410,mV
